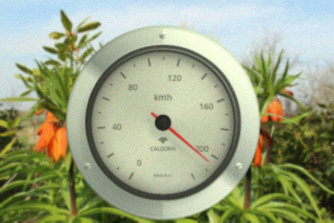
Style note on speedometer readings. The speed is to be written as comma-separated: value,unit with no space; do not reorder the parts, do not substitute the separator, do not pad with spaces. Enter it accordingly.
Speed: 205,km/h
